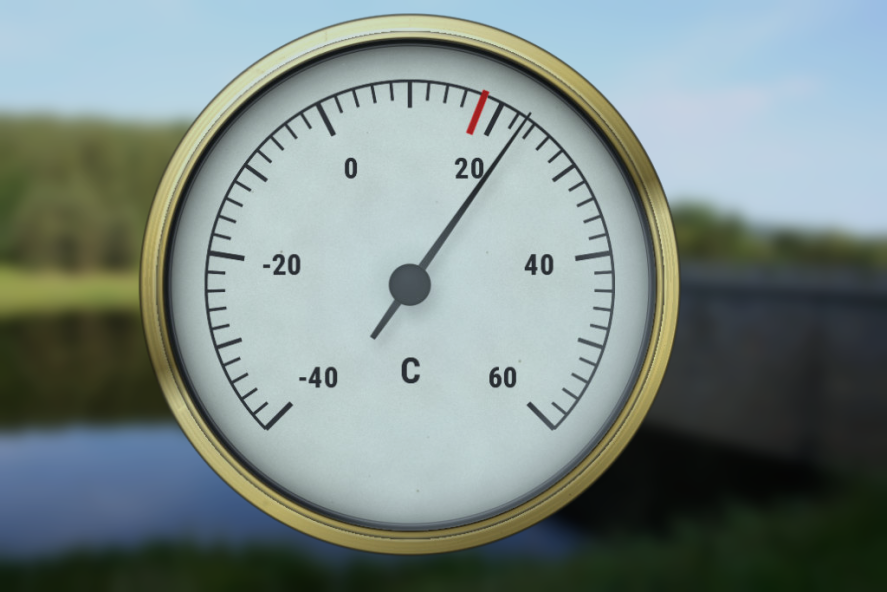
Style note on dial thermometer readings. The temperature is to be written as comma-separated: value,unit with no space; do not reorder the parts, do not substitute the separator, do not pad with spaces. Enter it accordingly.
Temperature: 23,°C
